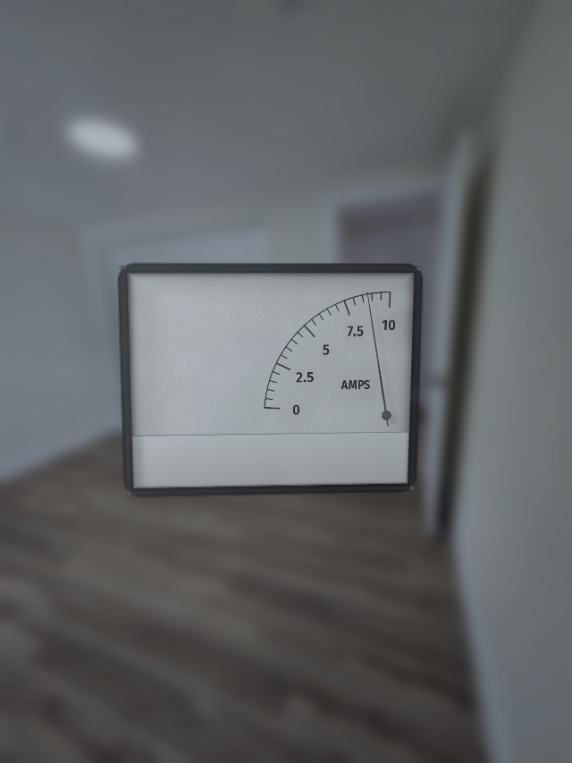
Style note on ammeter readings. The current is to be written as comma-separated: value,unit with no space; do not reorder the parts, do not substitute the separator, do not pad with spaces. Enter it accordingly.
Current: 8.75,A
